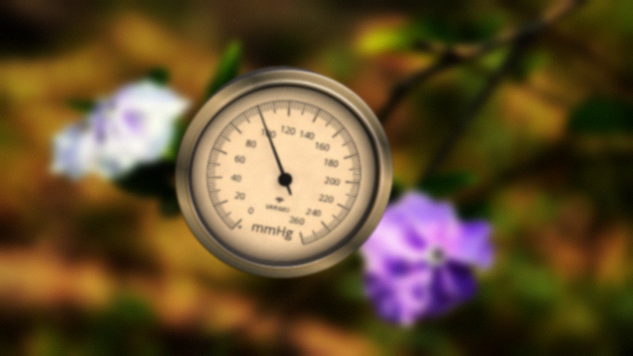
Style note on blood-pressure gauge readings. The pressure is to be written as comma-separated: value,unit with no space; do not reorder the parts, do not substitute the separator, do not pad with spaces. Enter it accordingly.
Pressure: 100,mmHg
